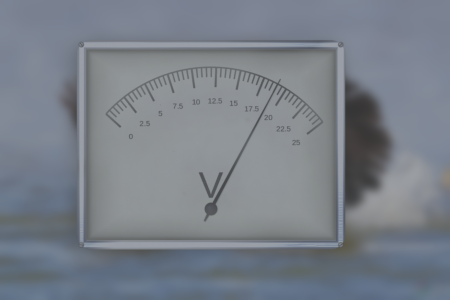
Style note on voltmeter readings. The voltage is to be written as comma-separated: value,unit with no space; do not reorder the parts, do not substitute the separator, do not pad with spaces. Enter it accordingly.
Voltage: 19,V
